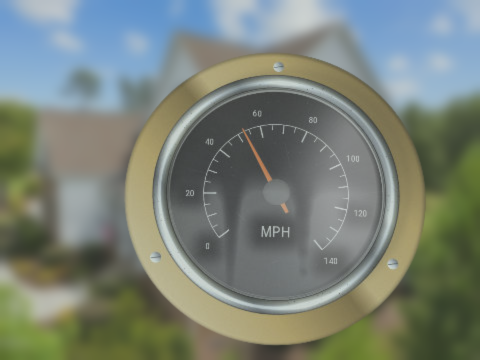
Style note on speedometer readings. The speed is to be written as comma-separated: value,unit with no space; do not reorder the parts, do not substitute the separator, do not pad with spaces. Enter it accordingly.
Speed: 52.5,mph
